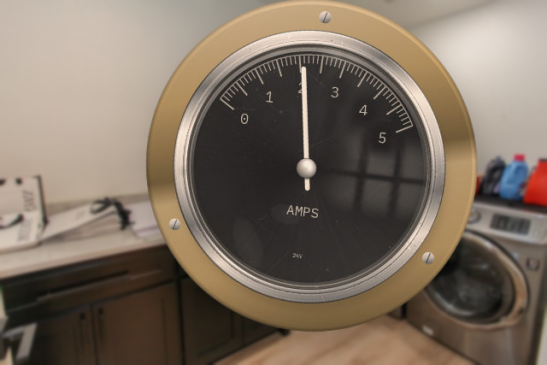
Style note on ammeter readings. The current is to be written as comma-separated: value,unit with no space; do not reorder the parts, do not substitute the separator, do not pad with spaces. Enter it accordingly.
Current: 2.1,A
